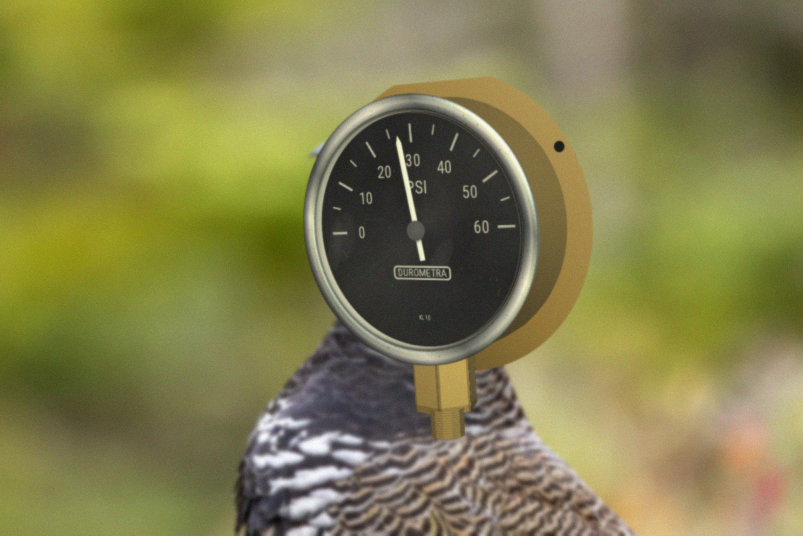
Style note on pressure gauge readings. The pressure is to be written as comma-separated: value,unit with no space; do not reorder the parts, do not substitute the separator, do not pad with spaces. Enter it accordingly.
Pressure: 27.5,psi
